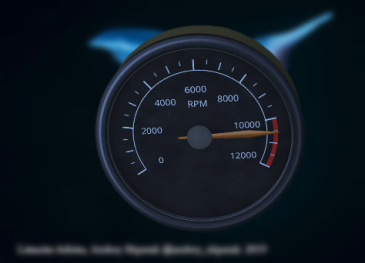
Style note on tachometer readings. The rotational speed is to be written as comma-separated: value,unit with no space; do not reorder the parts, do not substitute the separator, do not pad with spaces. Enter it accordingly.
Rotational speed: 10500,rpm
